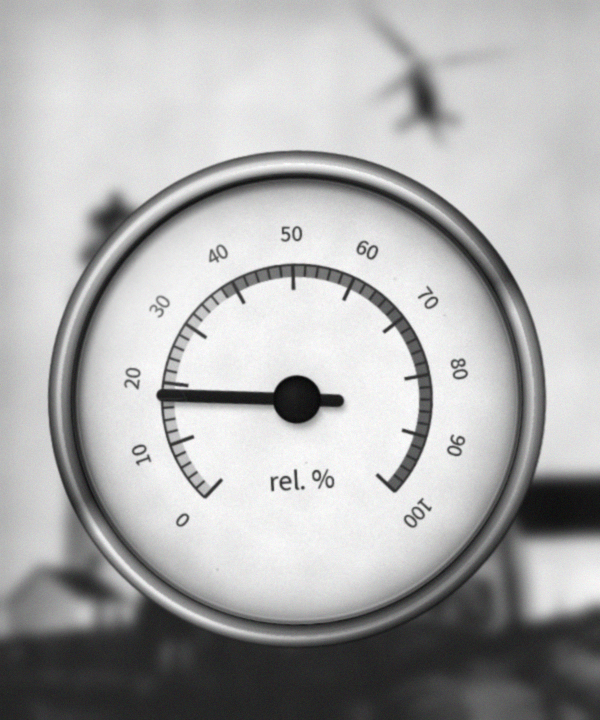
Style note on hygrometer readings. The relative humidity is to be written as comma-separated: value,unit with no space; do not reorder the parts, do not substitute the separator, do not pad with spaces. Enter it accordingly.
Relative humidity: 18,%
